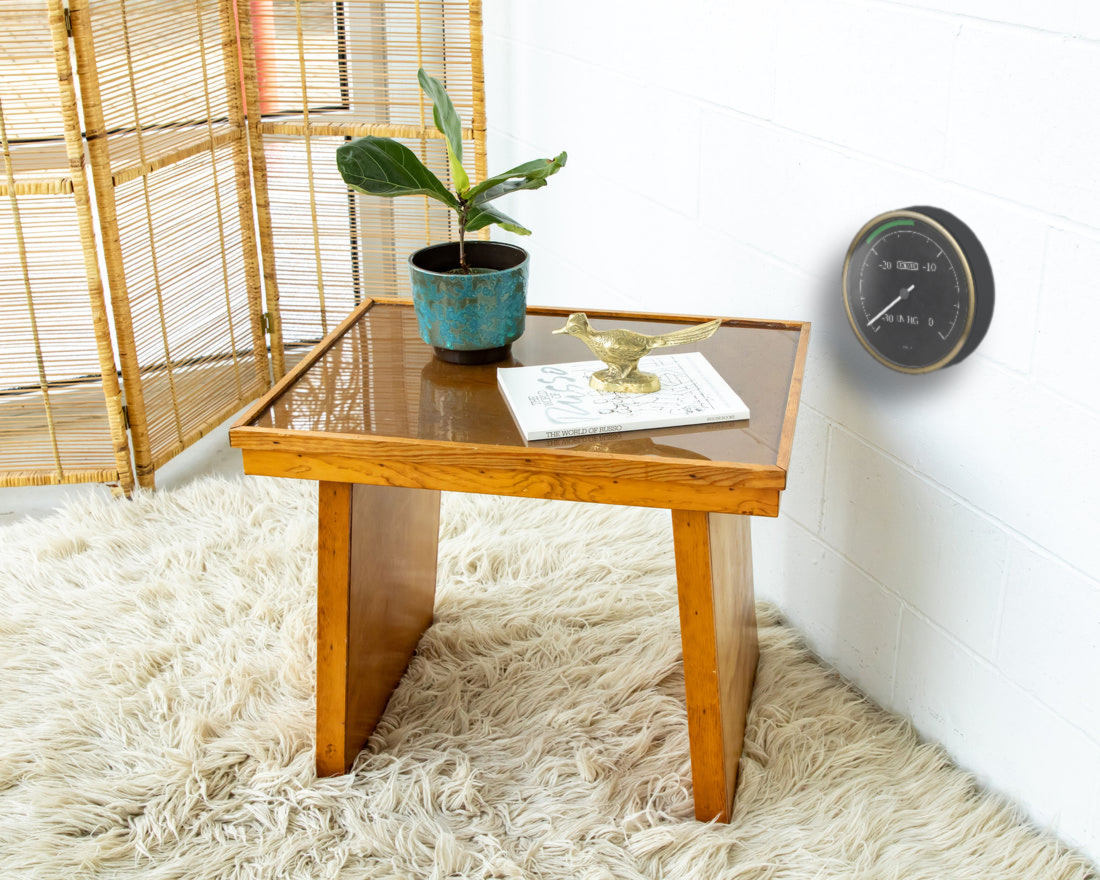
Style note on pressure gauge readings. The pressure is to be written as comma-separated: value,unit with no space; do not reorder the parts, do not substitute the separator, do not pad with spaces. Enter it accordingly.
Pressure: -29,inHg
